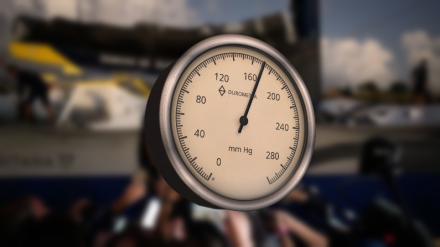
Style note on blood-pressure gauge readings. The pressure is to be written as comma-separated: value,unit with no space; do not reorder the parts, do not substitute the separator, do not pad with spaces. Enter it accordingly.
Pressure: 170,mmHg
